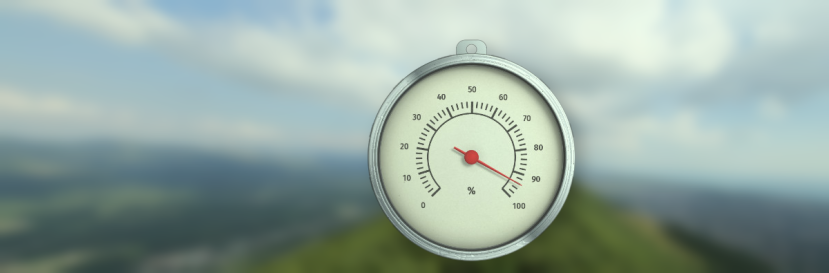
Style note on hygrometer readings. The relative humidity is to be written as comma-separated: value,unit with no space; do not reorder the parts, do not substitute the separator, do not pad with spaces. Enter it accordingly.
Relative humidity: 94,%
